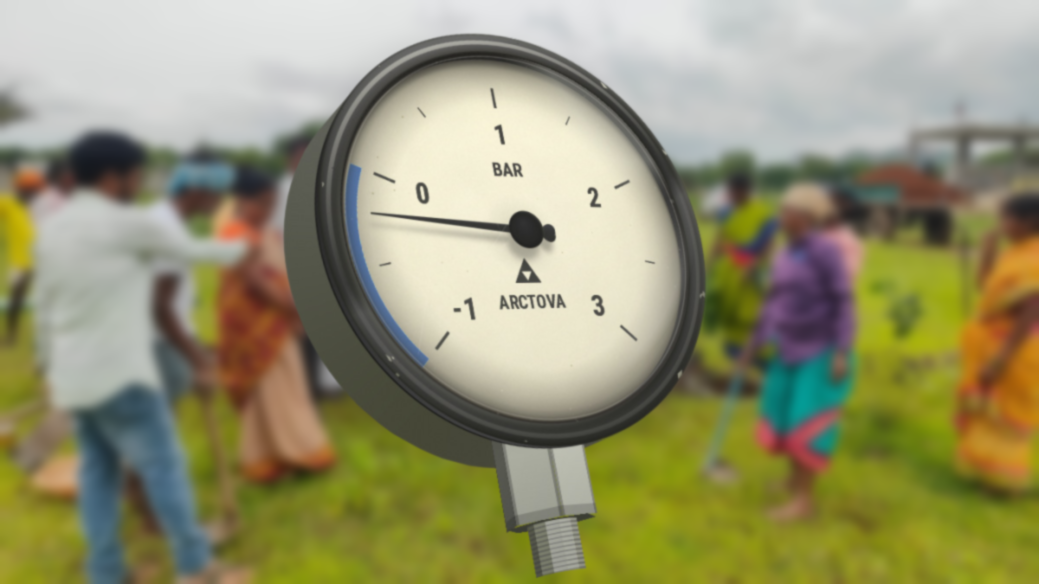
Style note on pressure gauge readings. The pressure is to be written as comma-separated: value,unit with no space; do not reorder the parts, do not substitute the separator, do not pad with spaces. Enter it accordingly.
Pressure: -0.25,bar
